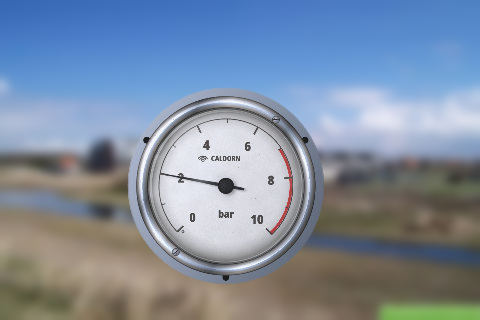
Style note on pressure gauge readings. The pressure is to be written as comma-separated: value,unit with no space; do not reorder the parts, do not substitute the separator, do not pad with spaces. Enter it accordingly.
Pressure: 2,bar
